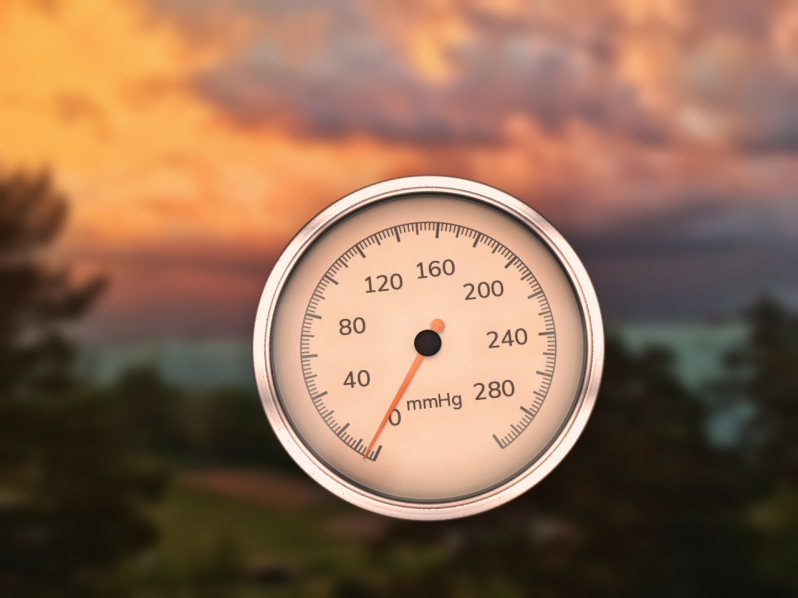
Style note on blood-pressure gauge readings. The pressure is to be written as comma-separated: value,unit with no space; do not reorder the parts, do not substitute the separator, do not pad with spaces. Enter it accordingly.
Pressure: 4,mmHg
